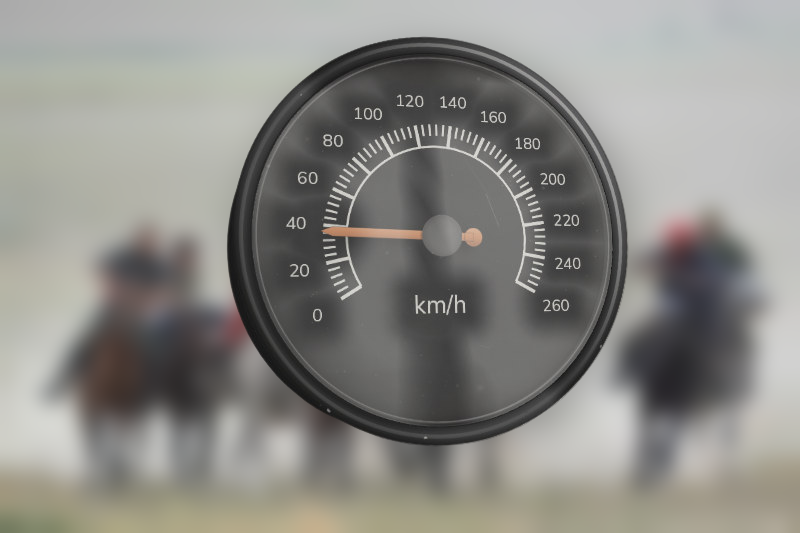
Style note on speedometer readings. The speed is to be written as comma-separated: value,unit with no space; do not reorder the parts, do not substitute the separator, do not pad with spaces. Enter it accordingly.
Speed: 36,km/h
